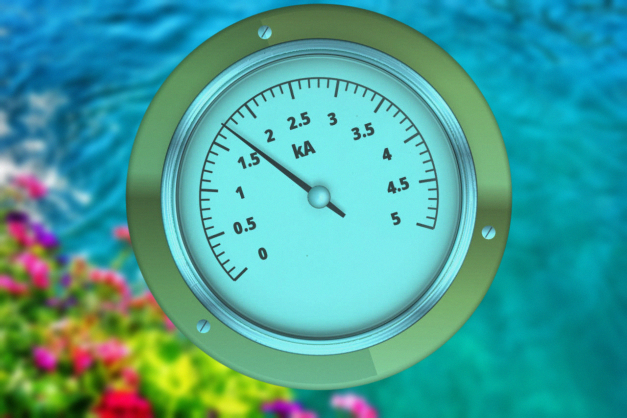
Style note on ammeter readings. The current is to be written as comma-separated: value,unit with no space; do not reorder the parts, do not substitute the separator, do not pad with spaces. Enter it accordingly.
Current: 1.7,kA
